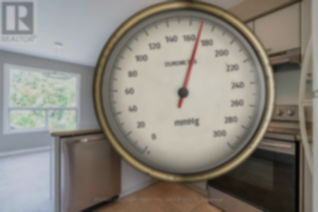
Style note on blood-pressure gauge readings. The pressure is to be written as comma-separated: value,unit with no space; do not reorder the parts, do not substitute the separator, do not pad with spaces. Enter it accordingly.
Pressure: 170,mmHg
